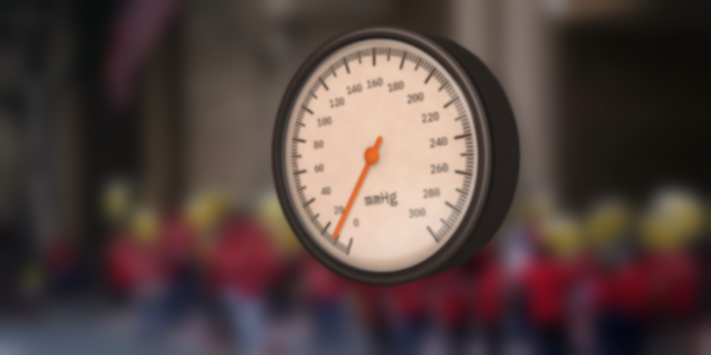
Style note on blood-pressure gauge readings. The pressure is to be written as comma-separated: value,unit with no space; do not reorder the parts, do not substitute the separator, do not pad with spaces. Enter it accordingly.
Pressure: 10,mmHg
